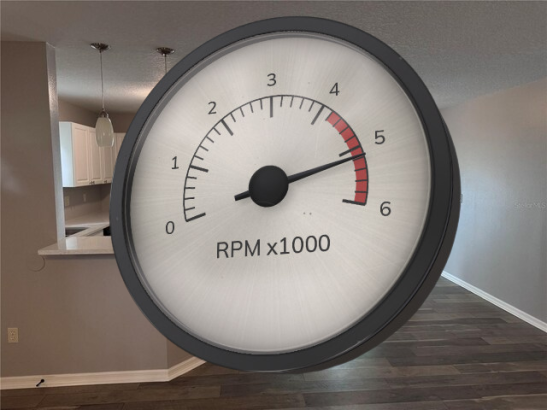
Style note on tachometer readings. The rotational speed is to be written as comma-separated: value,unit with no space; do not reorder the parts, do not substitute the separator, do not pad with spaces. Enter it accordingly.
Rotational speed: 5200,rpm
